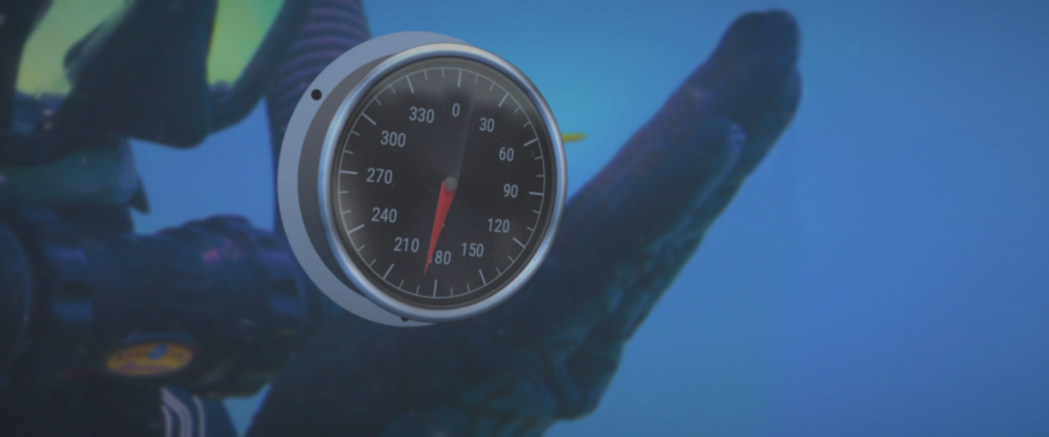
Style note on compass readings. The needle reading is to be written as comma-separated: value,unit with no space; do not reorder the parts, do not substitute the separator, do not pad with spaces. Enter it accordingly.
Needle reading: 190,°
